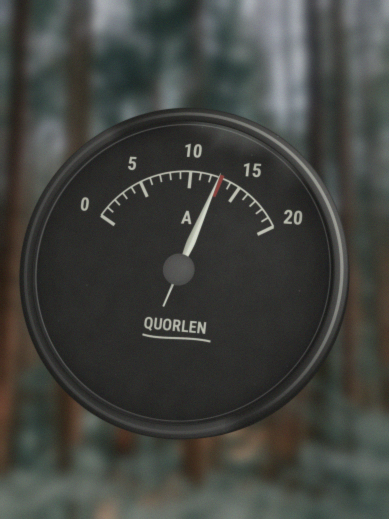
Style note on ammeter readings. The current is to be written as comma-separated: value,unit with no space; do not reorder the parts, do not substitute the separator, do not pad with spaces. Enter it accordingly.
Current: 13,A
